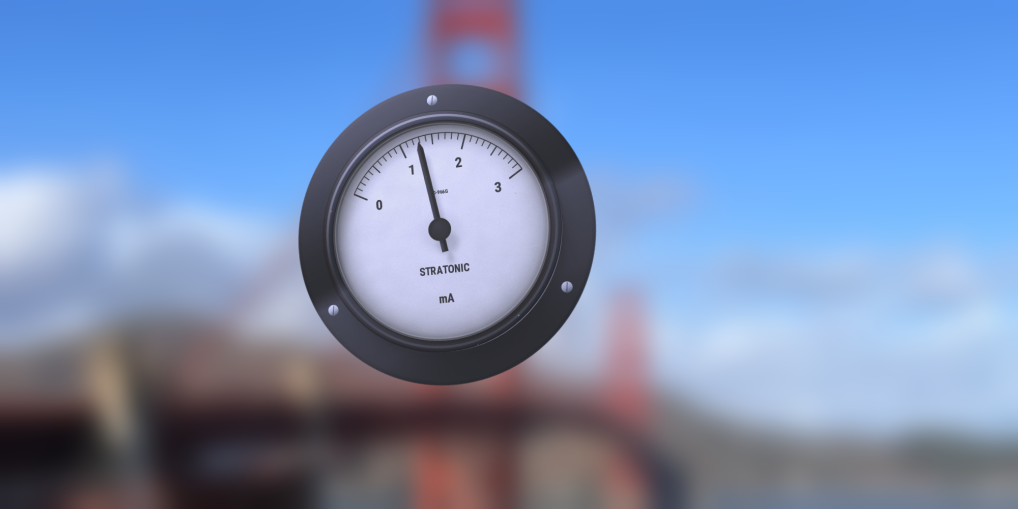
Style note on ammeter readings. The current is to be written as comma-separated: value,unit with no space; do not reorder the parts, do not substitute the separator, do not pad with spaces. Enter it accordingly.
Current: 1.3,mA
